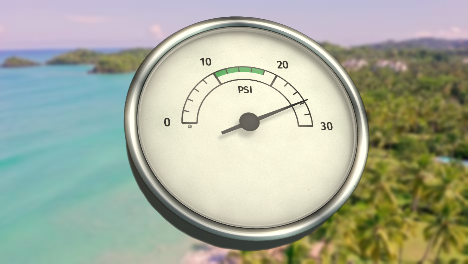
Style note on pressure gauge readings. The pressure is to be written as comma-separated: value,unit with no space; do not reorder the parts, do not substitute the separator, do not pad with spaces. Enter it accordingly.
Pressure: 26,psi
